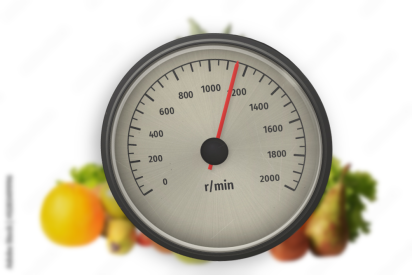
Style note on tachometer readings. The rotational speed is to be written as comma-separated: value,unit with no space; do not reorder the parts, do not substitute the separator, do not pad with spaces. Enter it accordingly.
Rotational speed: 1150,rpm
